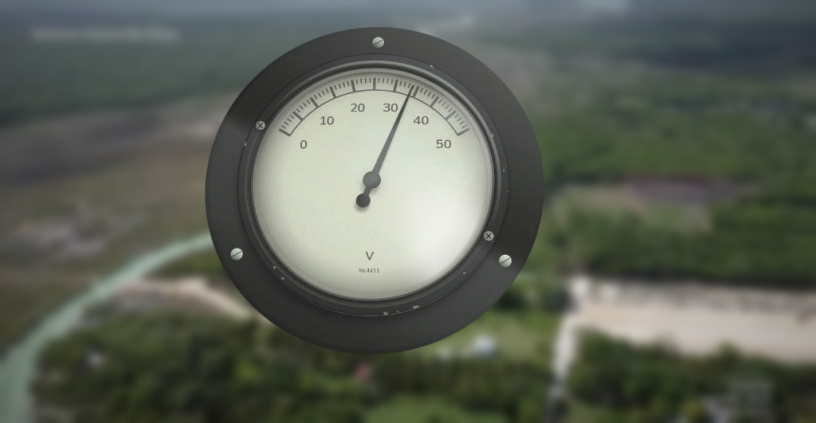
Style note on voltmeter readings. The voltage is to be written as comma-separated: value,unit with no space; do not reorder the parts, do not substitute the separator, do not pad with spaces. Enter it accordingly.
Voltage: 34,V
